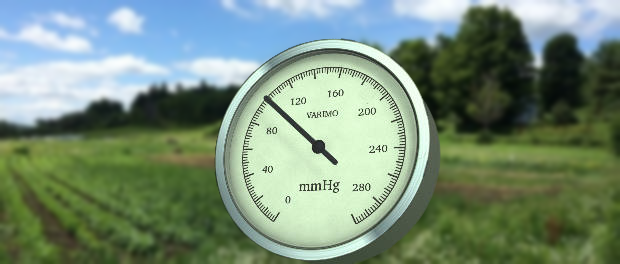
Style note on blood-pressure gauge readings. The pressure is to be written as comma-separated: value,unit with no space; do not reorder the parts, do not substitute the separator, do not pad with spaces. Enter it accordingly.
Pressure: 100,mmHg
